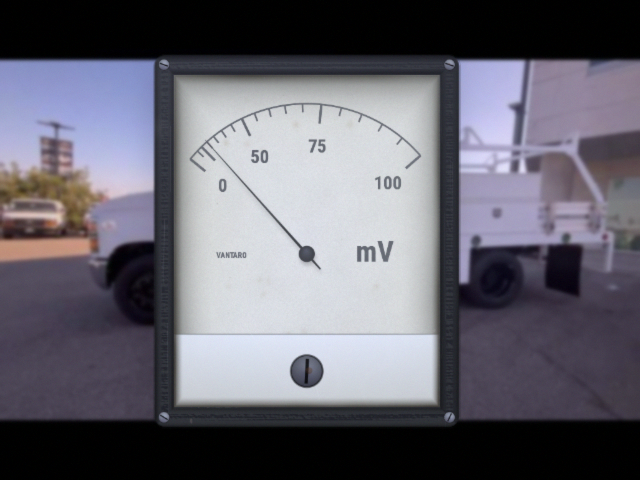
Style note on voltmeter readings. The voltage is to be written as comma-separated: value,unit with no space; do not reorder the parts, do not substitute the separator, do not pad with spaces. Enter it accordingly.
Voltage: 30,mV
